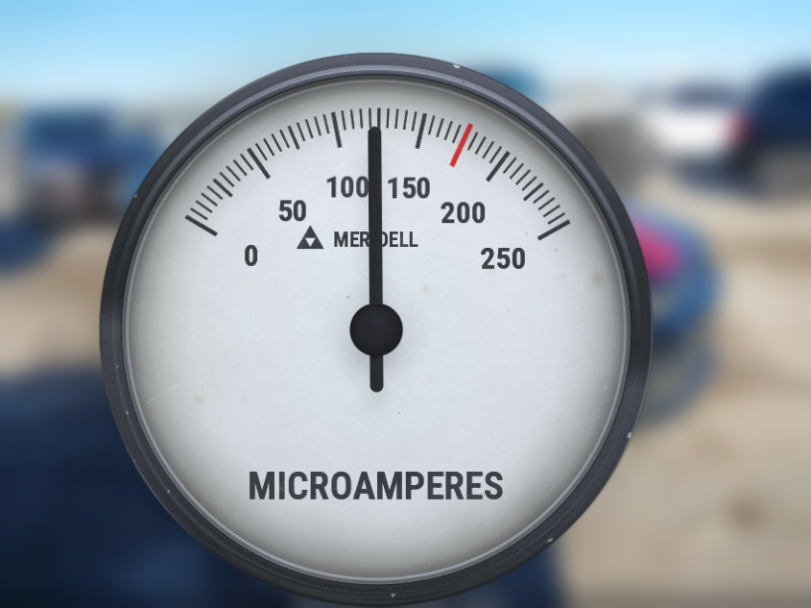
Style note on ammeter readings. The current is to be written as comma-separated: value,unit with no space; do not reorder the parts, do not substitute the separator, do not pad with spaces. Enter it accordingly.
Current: 122.5,µA
